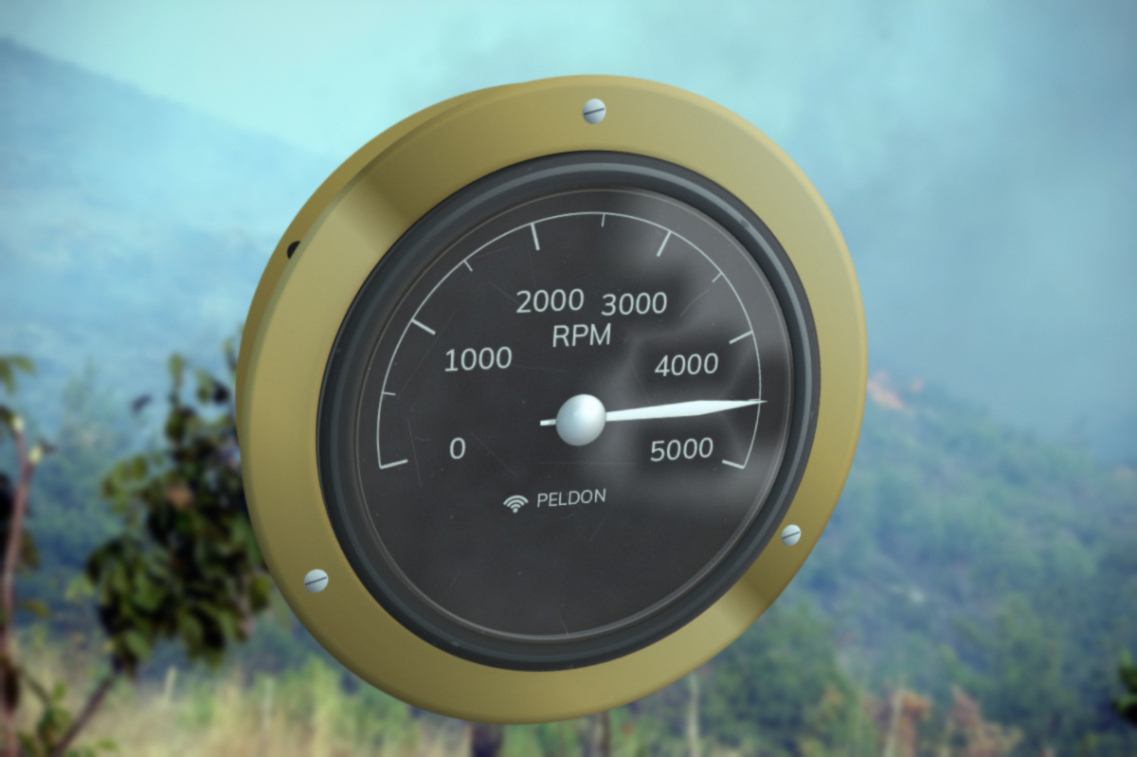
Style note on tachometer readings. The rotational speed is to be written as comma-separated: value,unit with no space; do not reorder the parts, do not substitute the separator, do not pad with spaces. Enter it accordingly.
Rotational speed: 4500,rpm
